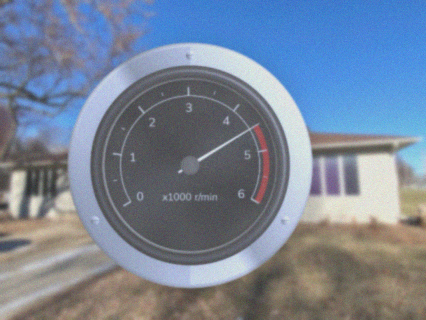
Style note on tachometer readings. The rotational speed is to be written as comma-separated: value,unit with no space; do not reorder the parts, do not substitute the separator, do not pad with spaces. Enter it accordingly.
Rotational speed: 4500,rpm
